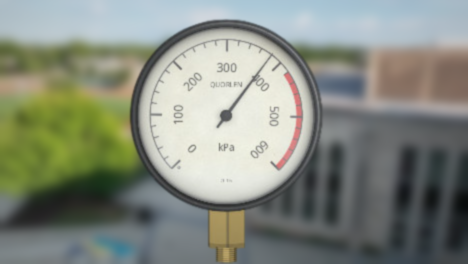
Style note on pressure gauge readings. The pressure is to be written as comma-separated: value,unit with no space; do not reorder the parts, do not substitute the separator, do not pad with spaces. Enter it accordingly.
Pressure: 380,kPa
